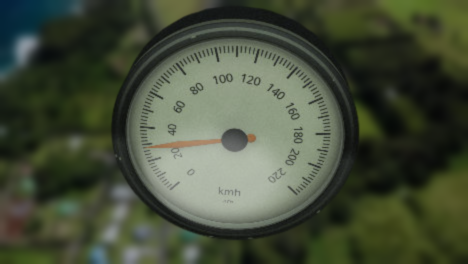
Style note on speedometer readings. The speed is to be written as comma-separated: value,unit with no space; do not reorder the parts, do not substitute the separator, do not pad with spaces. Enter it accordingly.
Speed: 30,km/h
